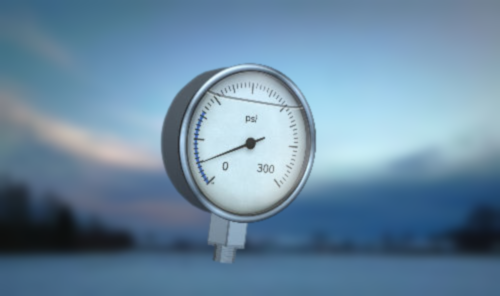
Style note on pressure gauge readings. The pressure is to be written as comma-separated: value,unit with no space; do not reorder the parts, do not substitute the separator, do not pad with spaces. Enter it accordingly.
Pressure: 25,psi
